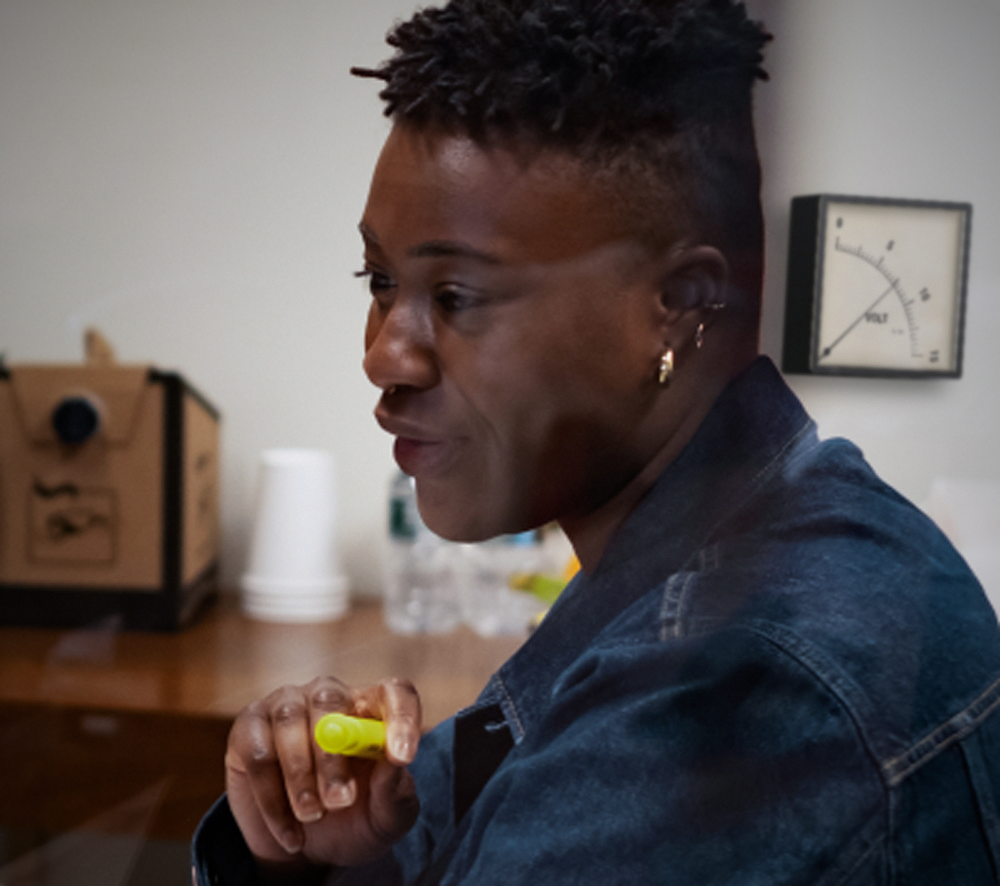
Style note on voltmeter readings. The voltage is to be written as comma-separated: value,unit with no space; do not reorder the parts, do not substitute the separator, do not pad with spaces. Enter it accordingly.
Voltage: 7.5,V
